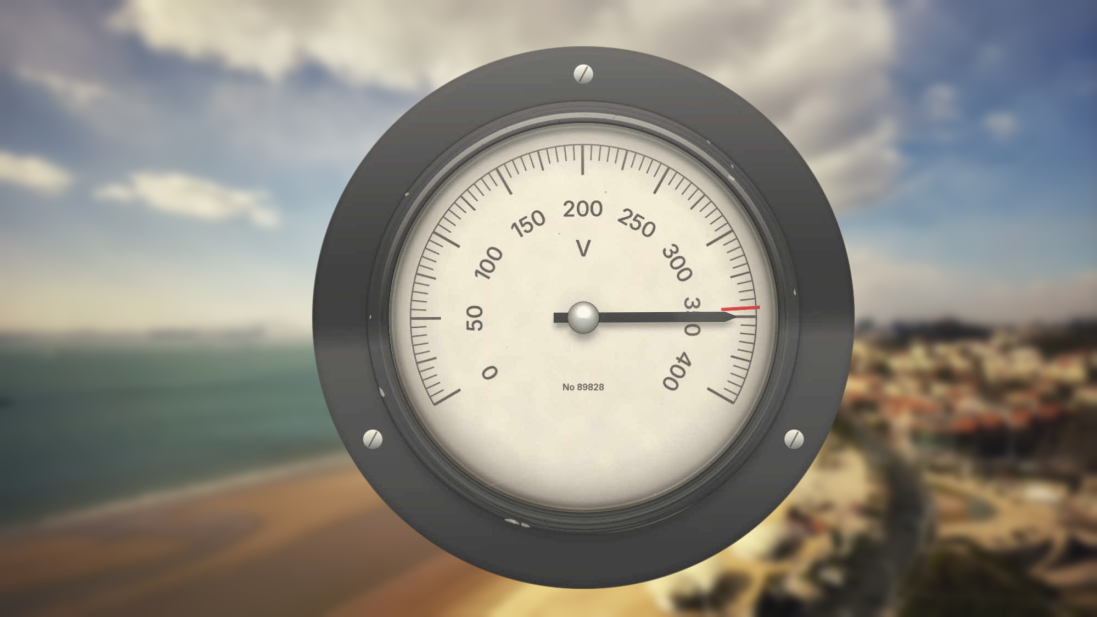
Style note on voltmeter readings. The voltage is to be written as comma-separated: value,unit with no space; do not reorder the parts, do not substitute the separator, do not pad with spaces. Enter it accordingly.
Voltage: 350,V
